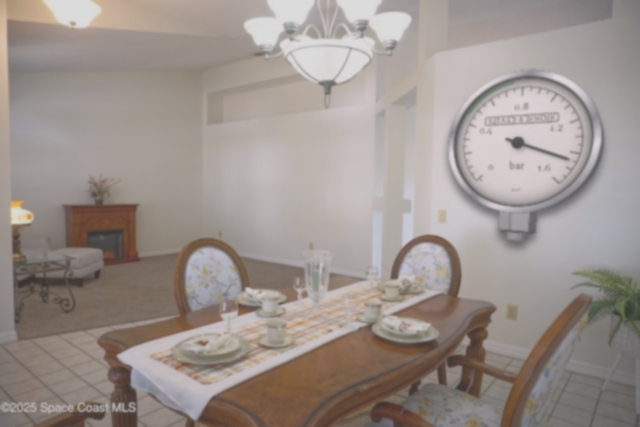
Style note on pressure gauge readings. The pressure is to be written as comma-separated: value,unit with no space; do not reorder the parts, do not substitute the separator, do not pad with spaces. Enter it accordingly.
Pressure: 1.45,bar
